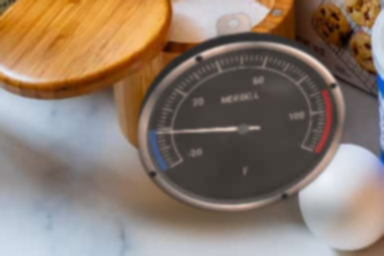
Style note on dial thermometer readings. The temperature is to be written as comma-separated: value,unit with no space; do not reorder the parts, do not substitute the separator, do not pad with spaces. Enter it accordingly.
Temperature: 0,°F
